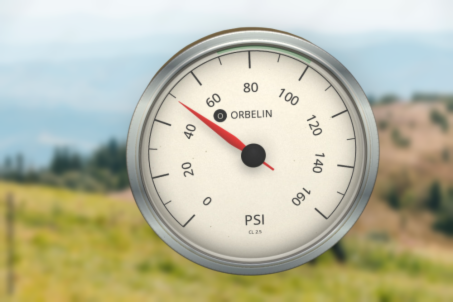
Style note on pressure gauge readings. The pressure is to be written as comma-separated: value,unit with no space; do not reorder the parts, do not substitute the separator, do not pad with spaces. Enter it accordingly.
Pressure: 50,psi
